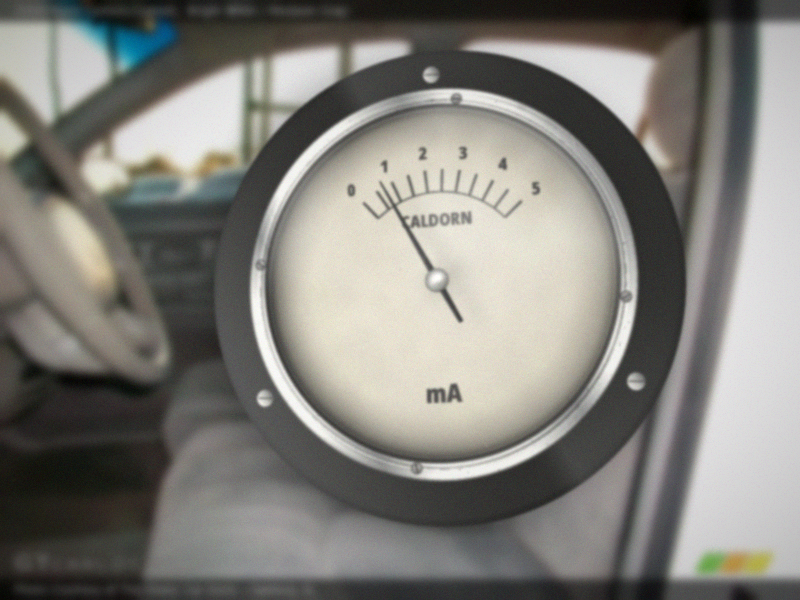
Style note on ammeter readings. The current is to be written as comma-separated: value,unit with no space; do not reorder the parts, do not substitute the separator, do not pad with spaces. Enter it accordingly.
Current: 0.75,mA
